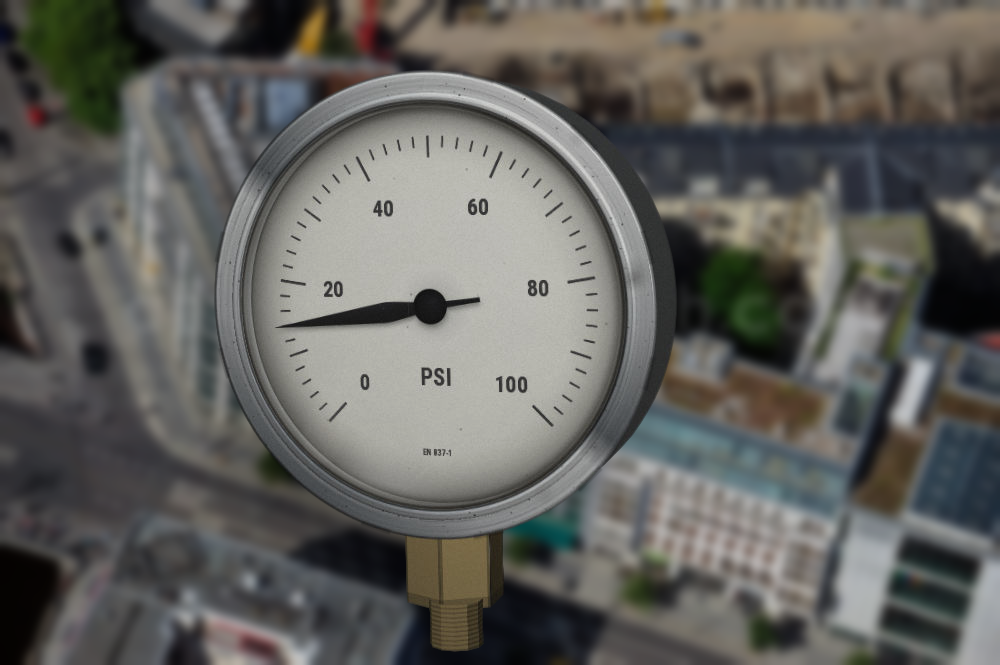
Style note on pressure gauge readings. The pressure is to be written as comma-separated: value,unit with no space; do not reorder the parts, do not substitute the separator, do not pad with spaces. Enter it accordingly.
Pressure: 14,psi
